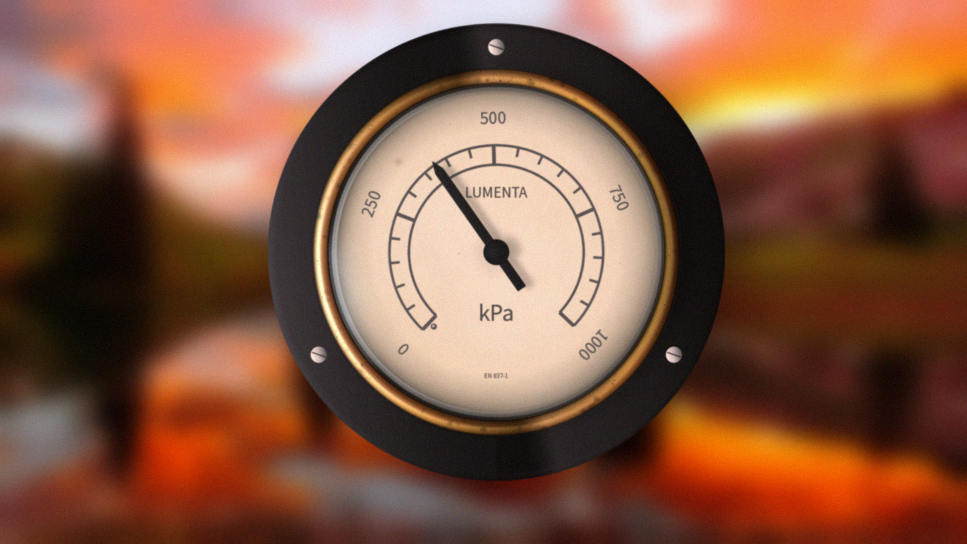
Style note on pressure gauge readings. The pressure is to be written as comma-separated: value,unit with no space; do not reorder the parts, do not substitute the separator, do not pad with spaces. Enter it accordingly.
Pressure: 375,kPa
